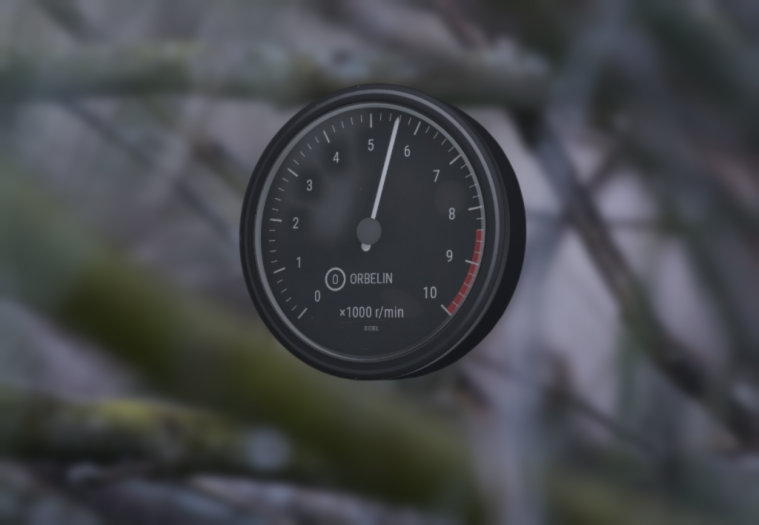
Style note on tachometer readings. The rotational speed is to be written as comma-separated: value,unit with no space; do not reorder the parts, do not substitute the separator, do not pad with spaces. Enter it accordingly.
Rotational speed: 5600,rpm
